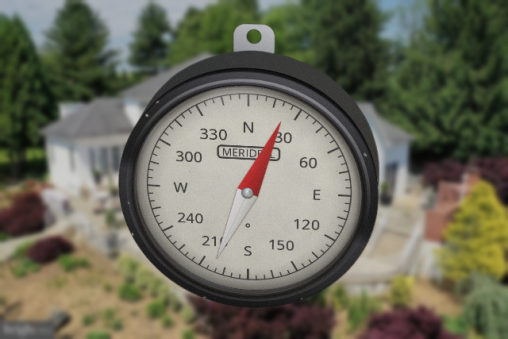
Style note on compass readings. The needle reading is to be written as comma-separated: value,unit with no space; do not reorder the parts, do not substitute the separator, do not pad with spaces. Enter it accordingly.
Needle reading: 22.5,°
